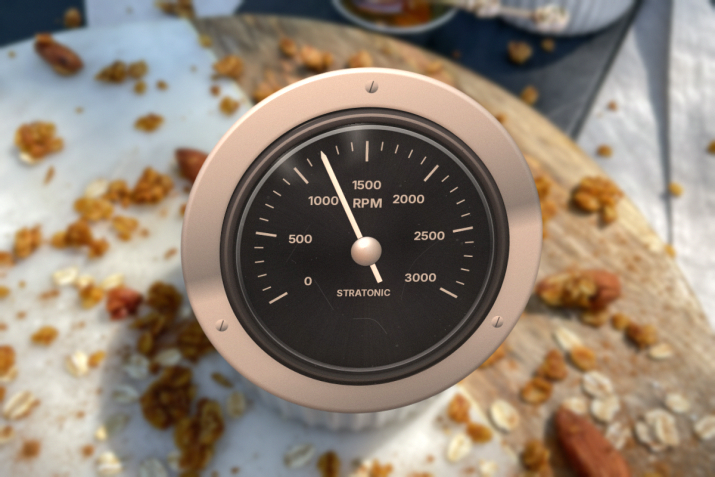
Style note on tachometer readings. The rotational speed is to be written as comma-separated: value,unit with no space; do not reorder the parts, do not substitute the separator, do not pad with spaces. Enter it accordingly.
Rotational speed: 1200,rpm
